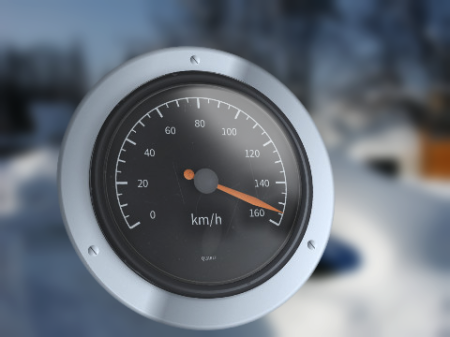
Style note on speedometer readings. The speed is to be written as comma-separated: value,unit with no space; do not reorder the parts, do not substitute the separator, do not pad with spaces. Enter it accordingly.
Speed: 155,km/h
